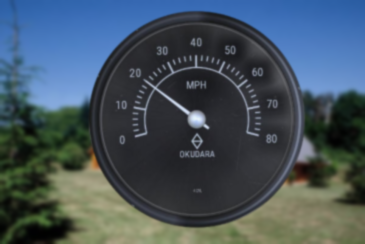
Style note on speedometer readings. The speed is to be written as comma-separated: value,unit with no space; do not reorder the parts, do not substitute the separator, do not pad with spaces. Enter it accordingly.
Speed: 20,mph
